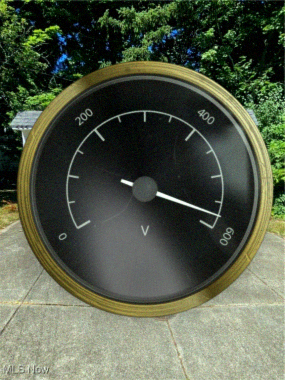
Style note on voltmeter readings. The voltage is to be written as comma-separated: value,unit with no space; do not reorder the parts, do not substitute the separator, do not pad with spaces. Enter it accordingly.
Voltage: 575,V
